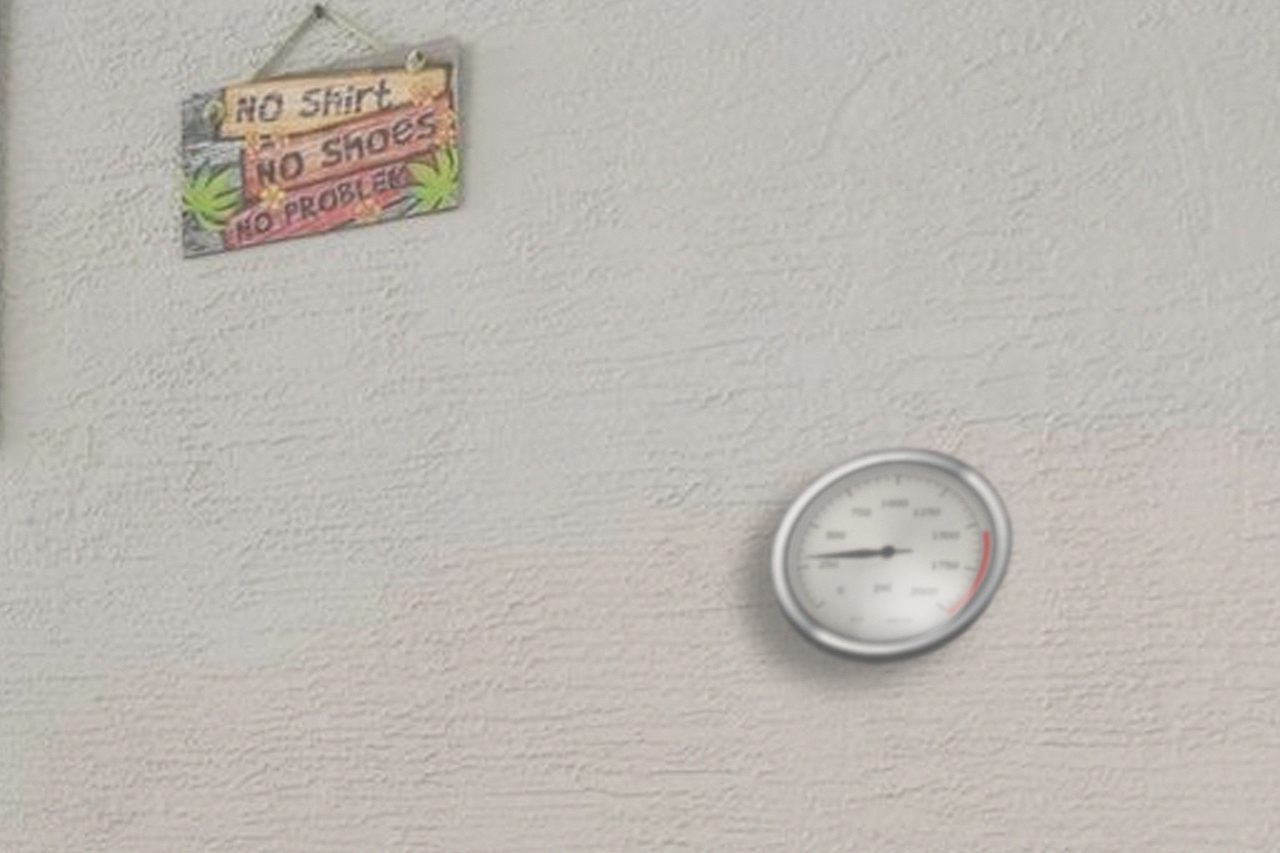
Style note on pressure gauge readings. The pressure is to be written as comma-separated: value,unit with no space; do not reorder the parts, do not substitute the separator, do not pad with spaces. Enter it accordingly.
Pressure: 300,psi
